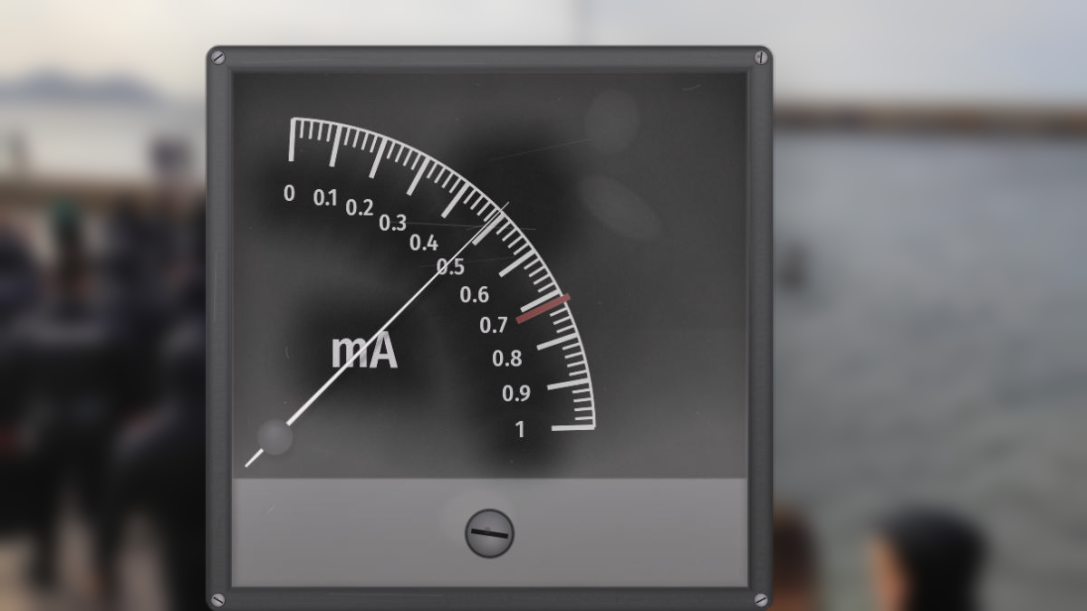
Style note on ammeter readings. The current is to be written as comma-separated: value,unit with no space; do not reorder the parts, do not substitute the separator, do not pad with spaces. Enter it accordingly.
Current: 0.49,mA
